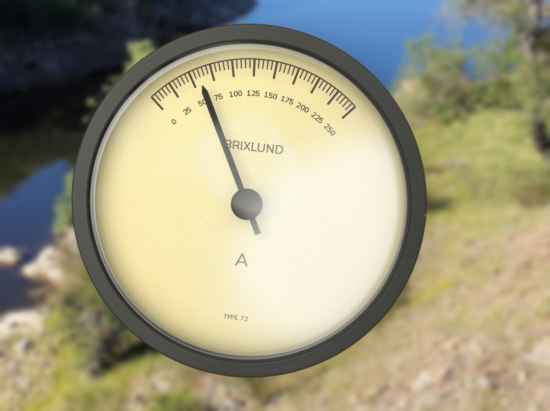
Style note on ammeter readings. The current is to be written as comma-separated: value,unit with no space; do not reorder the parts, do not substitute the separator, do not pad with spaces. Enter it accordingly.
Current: 60,A
